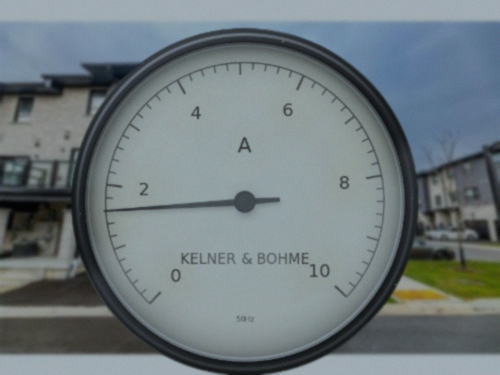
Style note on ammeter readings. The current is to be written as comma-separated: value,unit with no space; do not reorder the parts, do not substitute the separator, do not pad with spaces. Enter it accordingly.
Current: 1.6,A
